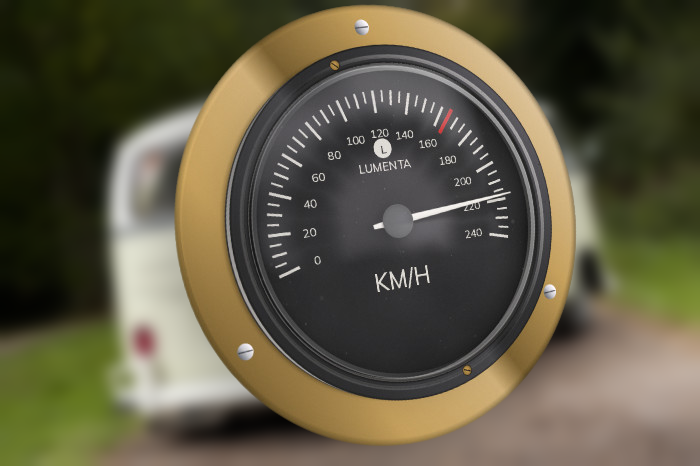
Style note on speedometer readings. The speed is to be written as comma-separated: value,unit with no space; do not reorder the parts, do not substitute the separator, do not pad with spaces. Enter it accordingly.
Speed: 217.5,km/h
